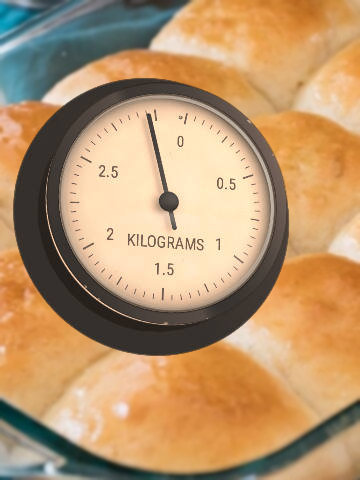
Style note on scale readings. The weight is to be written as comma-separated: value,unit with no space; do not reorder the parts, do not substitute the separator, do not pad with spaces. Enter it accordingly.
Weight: 2.95,kg
